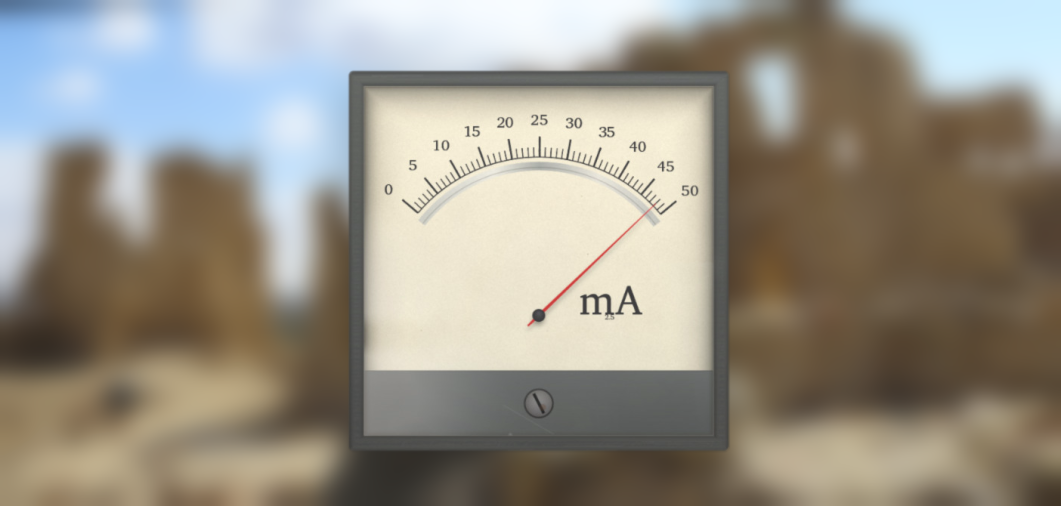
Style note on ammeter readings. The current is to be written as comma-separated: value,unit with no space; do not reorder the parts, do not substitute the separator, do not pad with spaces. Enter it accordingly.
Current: 48,mA
